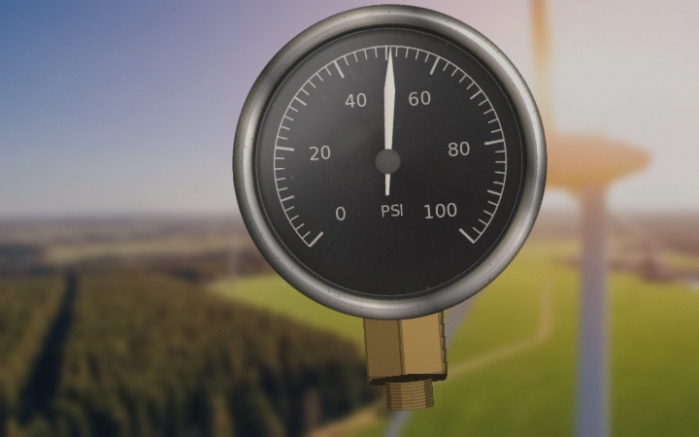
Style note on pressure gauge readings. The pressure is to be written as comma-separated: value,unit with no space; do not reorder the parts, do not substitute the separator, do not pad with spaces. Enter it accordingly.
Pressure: 51,psi
